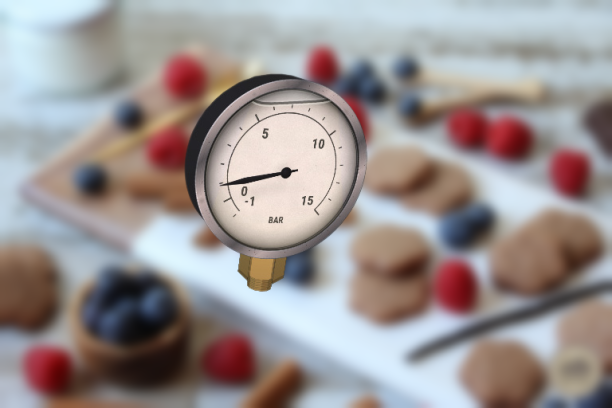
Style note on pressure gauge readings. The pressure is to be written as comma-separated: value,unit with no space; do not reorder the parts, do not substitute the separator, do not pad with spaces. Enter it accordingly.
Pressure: 1,bar
